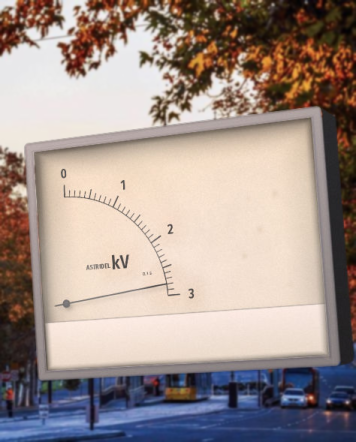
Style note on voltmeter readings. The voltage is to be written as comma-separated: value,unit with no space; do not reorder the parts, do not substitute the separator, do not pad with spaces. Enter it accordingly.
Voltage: 2.8,kV
